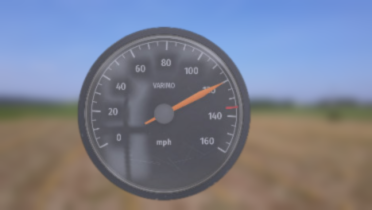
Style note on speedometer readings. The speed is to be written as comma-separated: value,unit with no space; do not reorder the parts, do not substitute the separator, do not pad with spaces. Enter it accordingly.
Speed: 120,mph
